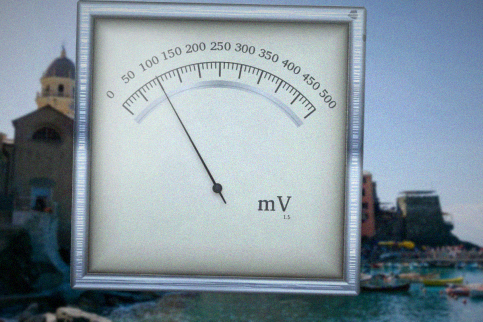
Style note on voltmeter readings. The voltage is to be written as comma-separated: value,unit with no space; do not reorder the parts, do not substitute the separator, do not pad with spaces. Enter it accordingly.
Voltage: 100,mV
